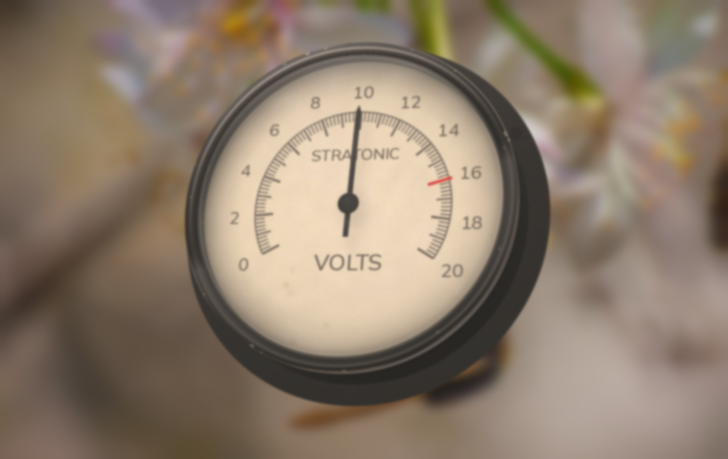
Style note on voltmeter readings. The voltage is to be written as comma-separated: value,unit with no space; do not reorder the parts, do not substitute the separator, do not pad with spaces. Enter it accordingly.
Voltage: 10,V
